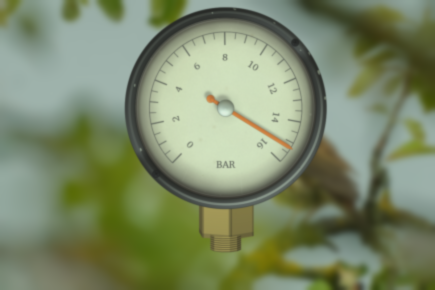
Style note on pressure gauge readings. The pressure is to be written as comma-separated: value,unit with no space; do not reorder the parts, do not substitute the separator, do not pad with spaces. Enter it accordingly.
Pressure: 15.25,bar
